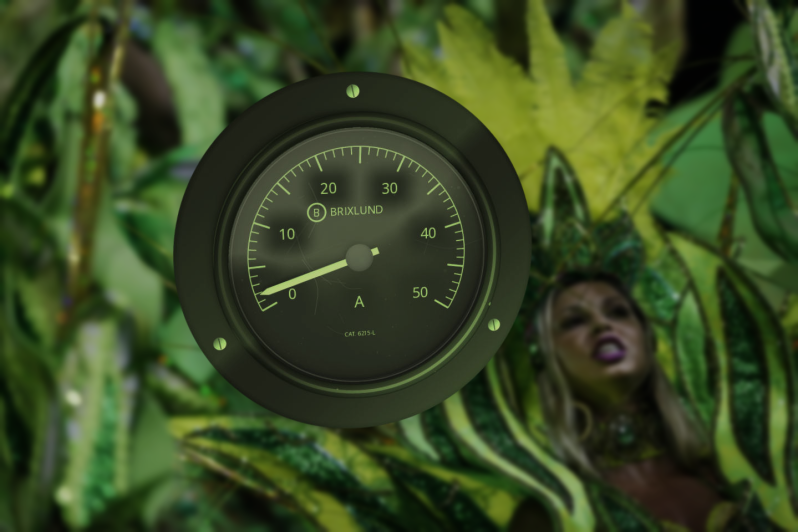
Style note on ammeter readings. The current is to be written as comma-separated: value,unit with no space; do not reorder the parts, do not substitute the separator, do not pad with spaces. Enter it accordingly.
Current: 2,A
